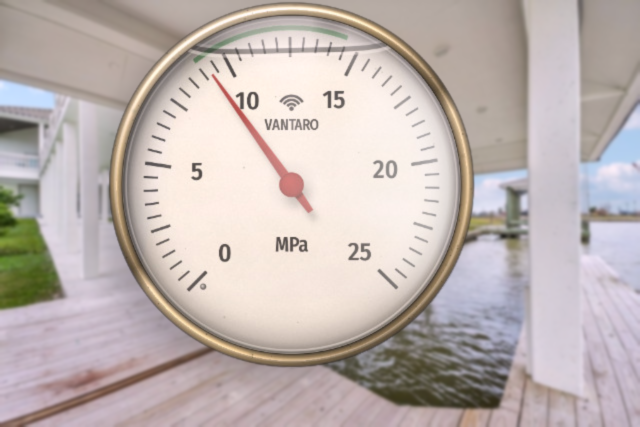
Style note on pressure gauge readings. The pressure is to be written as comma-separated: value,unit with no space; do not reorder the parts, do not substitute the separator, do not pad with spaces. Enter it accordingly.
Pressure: 9.25,MPa
